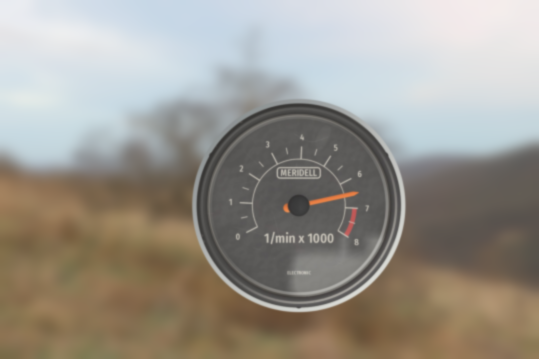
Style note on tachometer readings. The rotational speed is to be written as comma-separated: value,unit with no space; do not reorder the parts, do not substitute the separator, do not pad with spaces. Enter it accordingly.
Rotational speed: 6500,rpm
